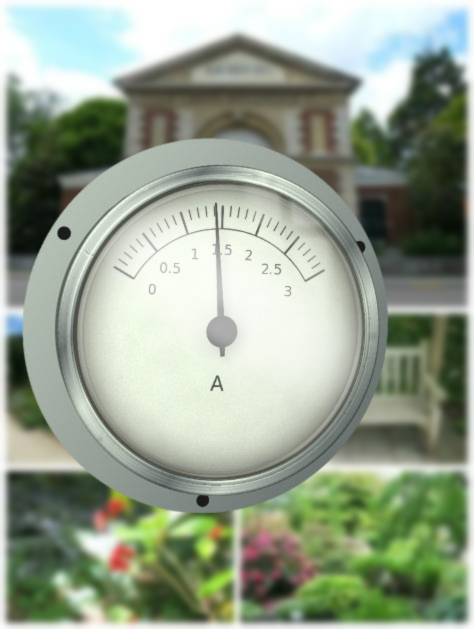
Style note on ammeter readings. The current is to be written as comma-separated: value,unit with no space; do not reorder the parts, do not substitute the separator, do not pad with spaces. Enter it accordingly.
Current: 1.4,A
